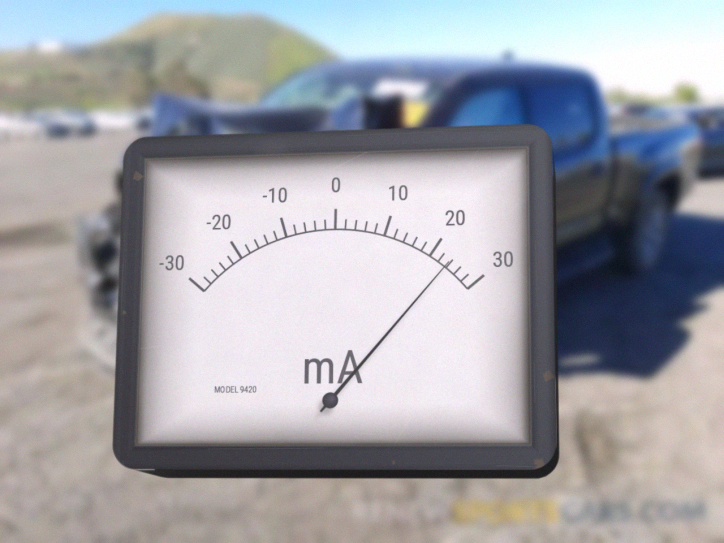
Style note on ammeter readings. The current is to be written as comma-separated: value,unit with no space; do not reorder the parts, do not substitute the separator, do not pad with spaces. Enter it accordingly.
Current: 24,mA
